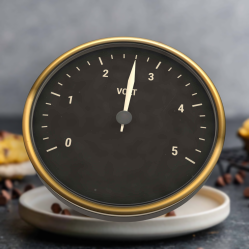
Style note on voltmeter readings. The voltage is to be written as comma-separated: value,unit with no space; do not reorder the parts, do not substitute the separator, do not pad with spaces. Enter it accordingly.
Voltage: 2.6,V
